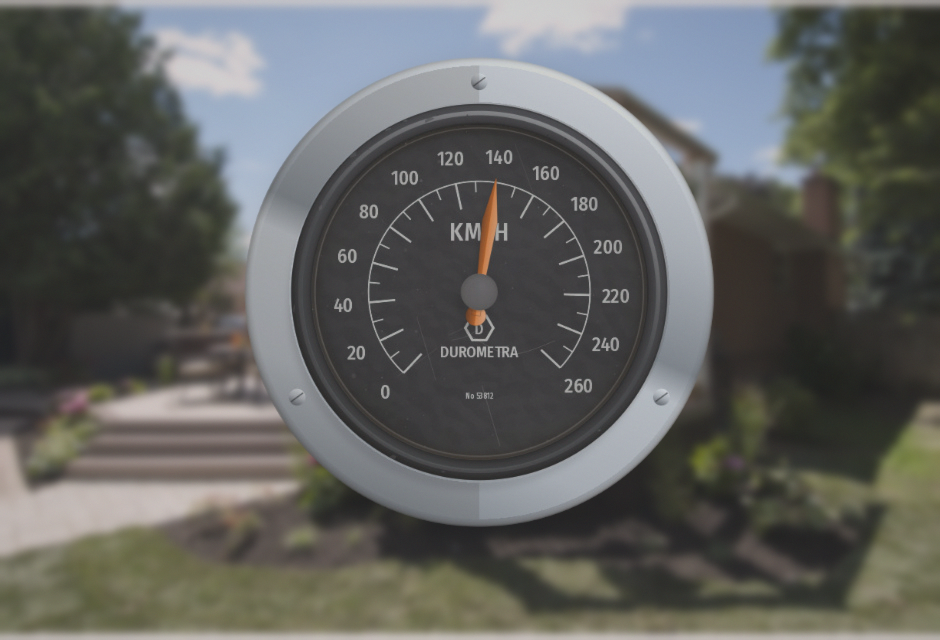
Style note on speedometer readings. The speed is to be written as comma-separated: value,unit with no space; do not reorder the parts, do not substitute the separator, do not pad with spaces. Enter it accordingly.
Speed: 140,km/h
